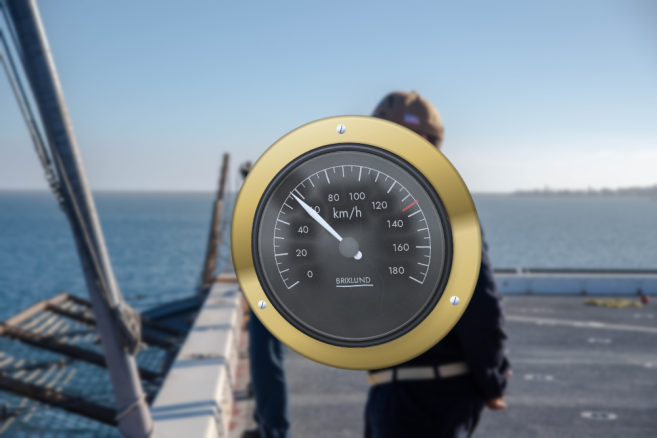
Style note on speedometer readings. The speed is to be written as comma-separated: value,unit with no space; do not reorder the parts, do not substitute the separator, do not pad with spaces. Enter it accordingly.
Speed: 57.5,km/h
